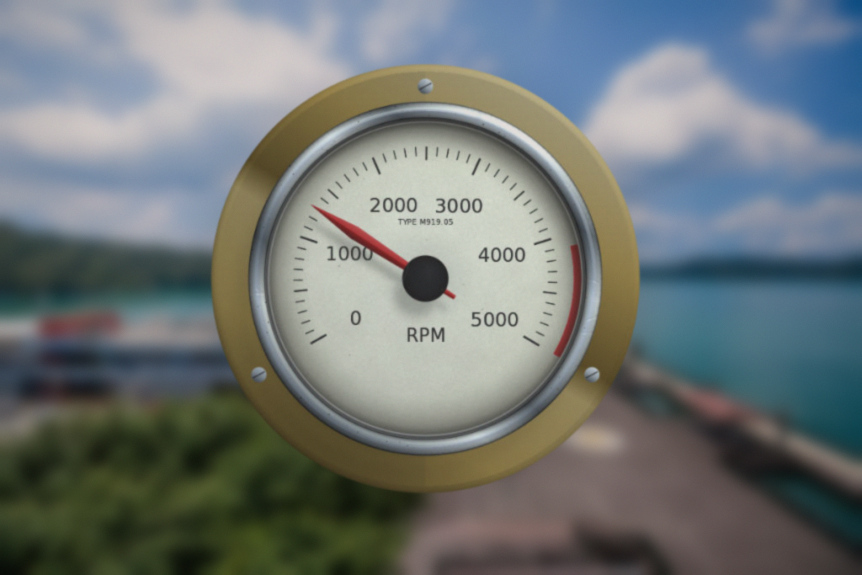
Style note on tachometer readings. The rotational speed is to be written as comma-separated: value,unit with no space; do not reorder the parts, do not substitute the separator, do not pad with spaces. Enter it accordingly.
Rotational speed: 1300,rpm
